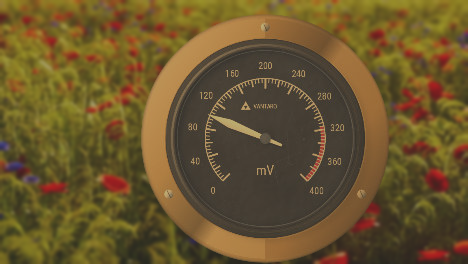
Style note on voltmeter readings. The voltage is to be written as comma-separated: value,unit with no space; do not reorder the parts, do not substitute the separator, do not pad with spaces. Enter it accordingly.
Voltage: 100,mV
